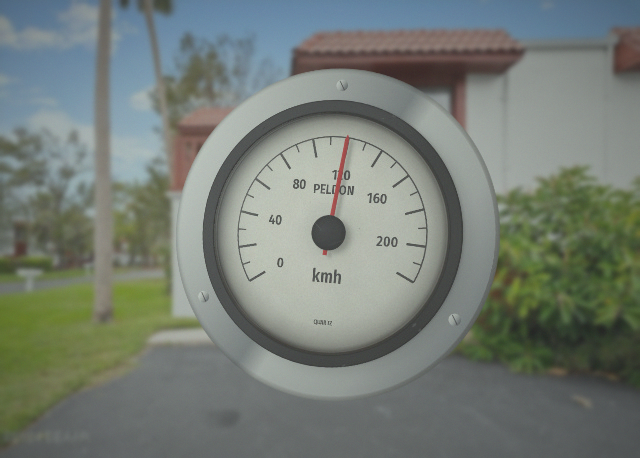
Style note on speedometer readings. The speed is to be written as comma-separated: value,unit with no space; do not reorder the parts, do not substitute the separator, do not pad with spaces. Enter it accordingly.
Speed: 120,km/h
